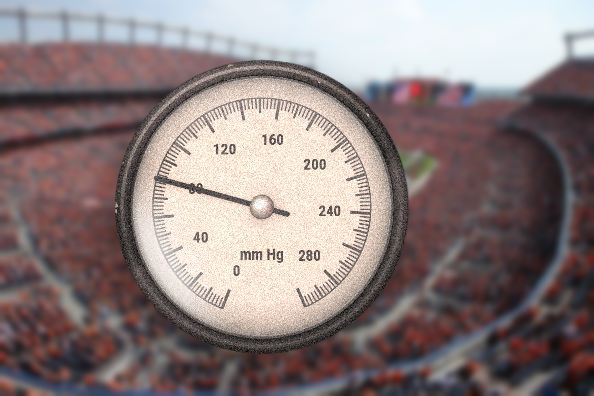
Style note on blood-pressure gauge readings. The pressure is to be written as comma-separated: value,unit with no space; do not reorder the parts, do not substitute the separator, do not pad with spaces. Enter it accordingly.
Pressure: 80,mmHg
